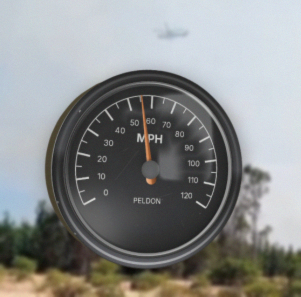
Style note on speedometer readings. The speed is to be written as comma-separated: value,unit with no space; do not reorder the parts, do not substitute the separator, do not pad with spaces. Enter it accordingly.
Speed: 55,mph
